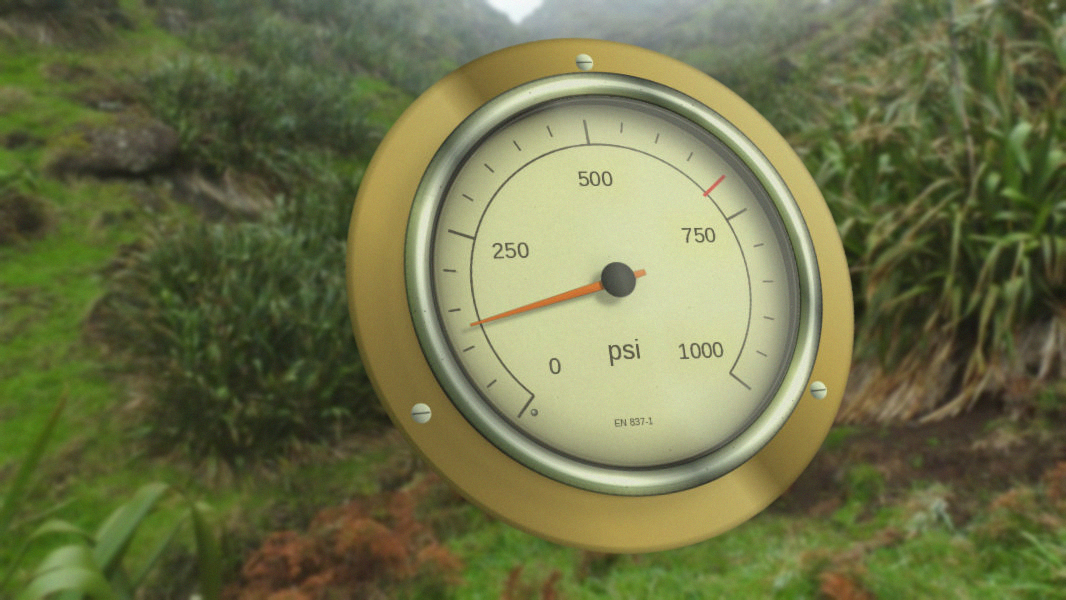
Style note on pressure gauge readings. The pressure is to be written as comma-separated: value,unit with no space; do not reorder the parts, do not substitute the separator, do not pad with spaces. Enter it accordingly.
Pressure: 125,psi
